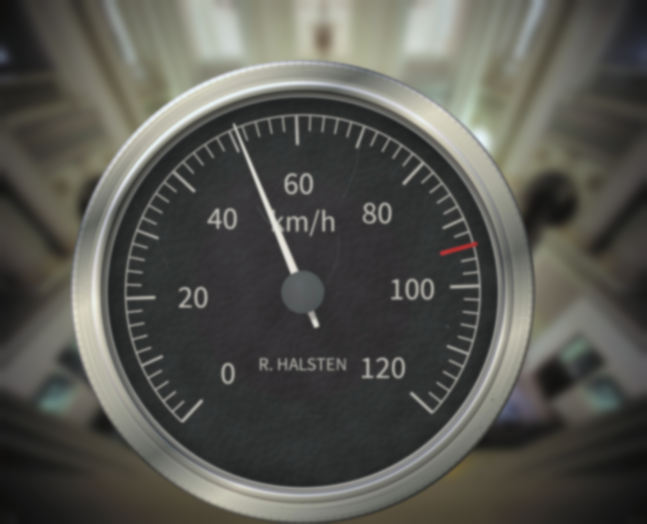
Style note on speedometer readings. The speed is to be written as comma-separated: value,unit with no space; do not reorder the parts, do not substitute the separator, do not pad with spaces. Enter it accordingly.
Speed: 51,km/h
